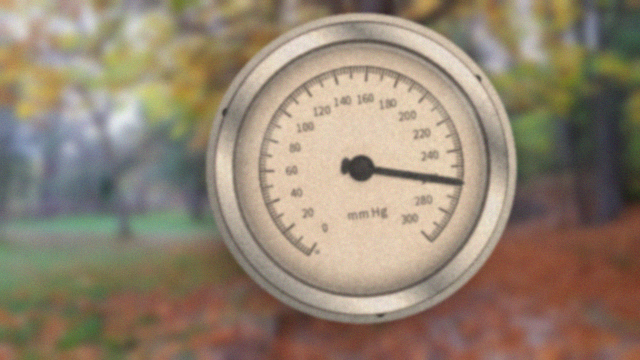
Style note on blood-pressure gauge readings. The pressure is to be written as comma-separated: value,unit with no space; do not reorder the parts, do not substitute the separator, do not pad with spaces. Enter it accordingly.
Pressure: 260,mmHg
